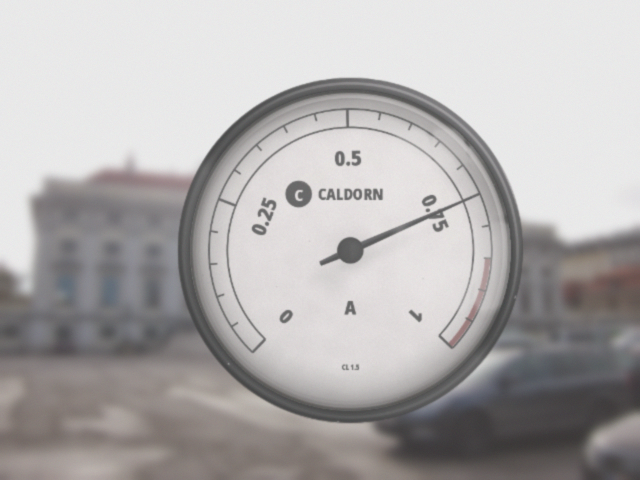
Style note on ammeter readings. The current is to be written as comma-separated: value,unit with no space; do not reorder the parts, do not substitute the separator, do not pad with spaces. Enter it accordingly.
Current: 0.75,A
